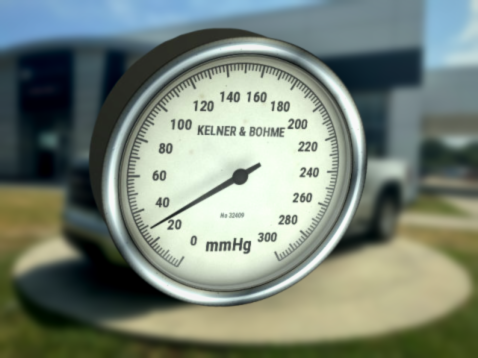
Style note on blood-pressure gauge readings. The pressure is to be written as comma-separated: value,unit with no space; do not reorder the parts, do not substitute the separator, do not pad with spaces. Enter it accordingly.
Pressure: 30,mmHg
